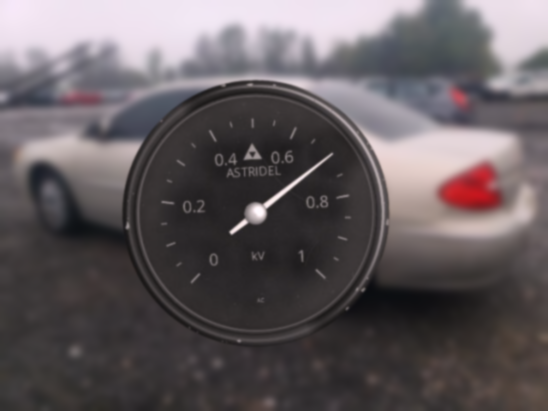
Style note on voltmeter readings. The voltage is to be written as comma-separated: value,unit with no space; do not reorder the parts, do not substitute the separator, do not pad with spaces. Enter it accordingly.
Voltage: 0.7,kV
